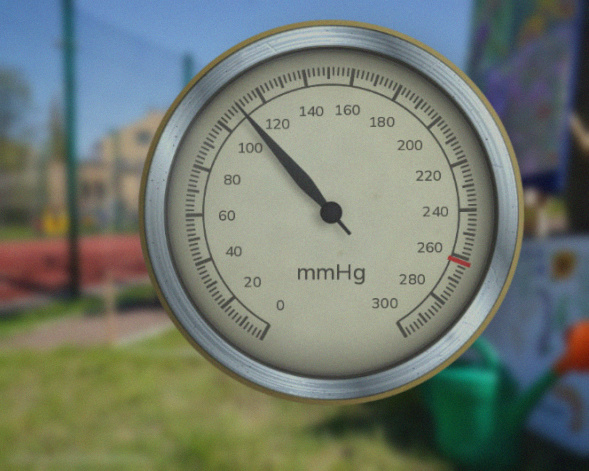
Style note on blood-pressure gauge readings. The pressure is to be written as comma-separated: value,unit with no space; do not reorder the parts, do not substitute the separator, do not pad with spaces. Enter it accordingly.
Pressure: 110,mmHg
